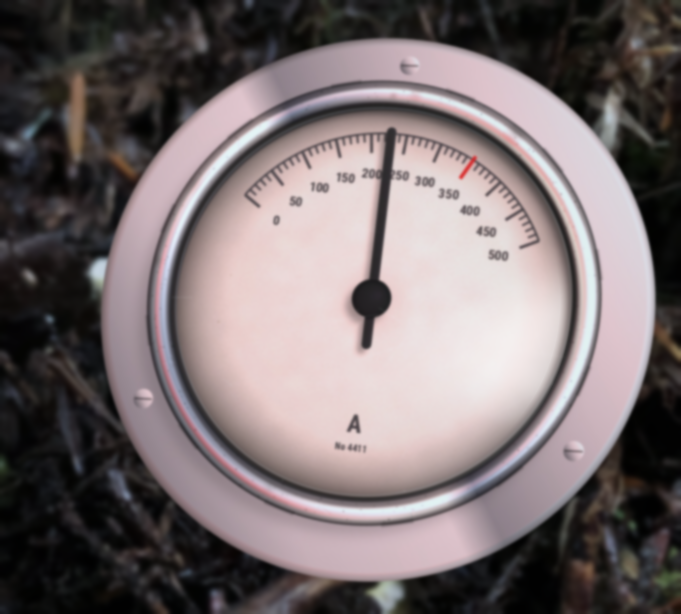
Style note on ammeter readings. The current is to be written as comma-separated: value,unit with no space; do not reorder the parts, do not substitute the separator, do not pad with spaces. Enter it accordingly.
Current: 230,A
